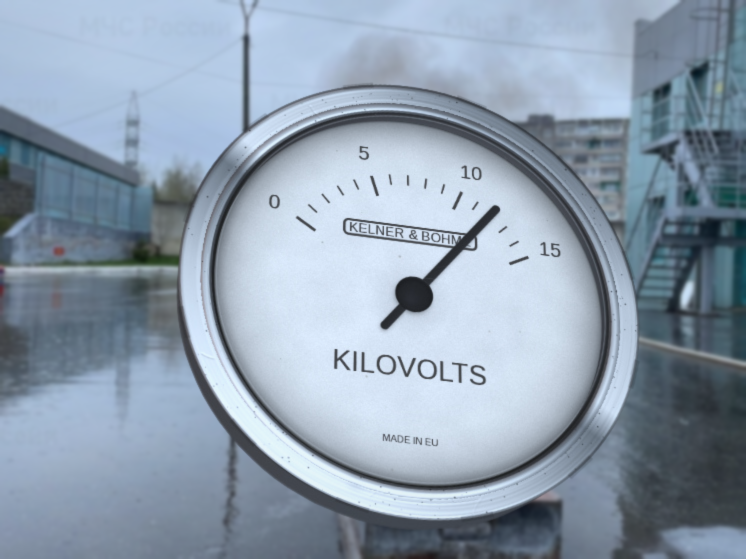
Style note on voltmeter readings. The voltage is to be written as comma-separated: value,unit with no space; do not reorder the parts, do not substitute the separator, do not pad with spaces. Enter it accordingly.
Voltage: 12,kV
